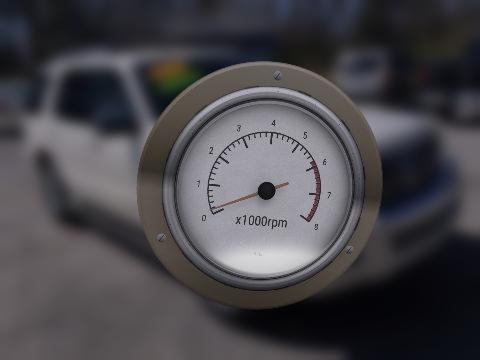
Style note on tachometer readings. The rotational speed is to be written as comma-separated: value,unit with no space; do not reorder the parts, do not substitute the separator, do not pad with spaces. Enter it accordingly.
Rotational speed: 200,rpm
